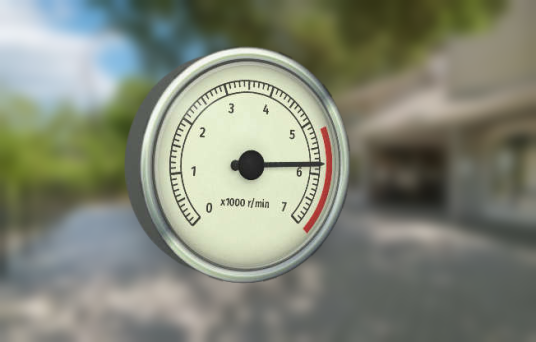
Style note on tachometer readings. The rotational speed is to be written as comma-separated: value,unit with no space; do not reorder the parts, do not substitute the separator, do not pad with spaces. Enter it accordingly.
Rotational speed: 5800,rpm
